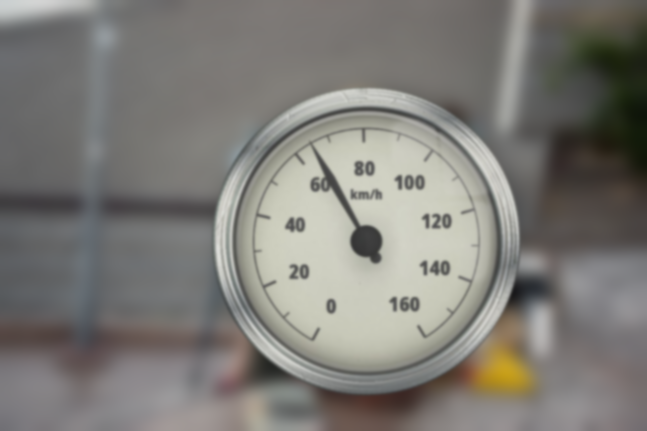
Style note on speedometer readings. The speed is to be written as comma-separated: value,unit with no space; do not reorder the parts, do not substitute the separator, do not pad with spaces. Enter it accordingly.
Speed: 65,km/h
